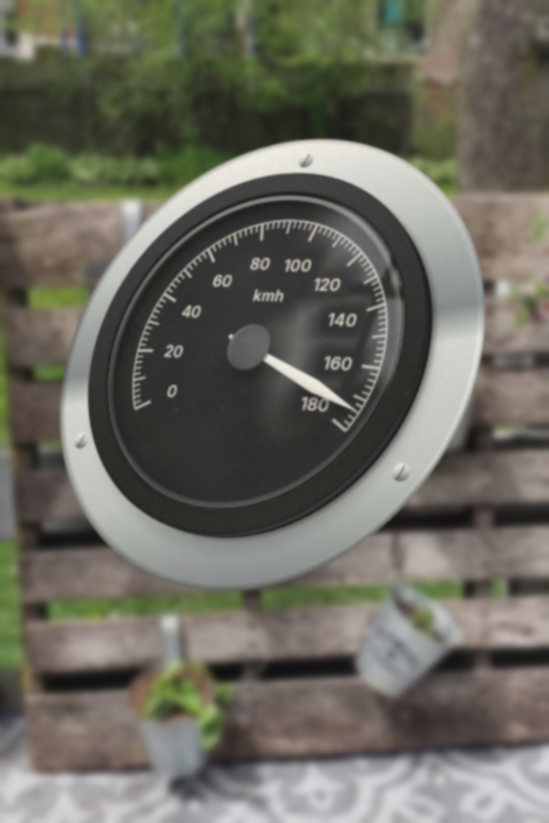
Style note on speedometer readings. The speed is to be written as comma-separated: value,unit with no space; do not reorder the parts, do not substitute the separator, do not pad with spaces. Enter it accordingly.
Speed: 174,km/h
